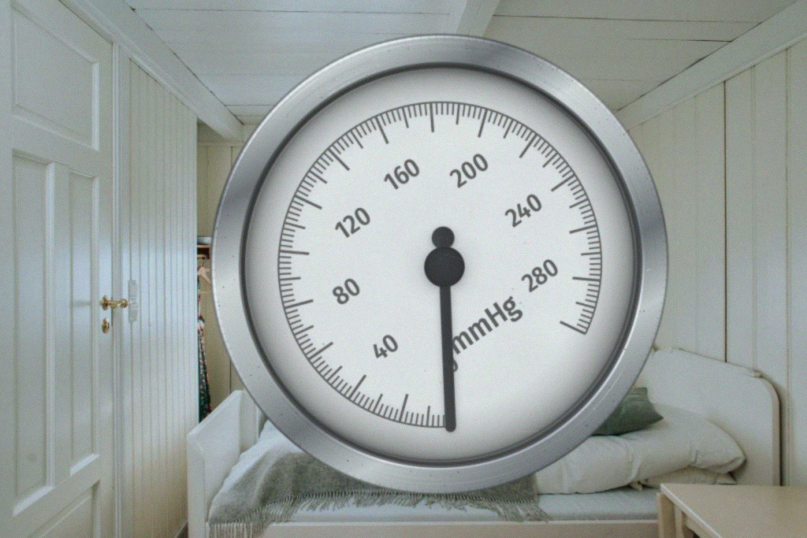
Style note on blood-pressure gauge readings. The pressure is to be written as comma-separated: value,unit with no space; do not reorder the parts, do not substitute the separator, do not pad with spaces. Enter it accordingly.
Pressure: 2,mmHg
